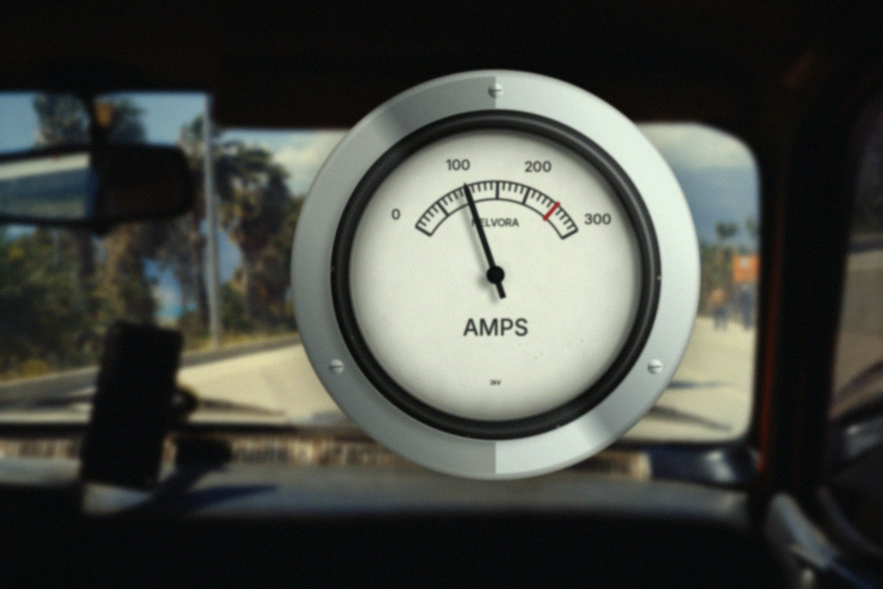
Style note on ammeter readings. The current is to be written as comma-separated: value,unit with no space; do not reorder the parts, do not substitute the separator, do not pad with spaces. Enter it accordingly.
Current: 100,A
